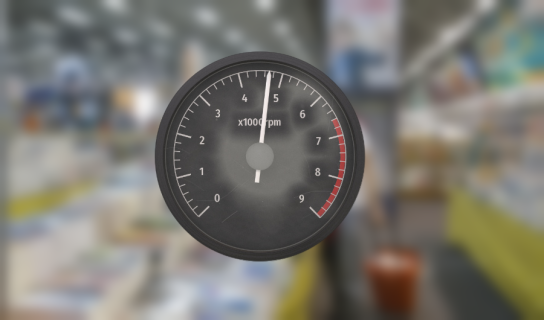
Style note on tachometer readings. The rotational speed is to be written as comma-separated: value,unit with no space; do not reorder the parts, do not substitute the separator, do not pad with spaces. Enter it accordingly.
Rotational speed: 4700,rpm
